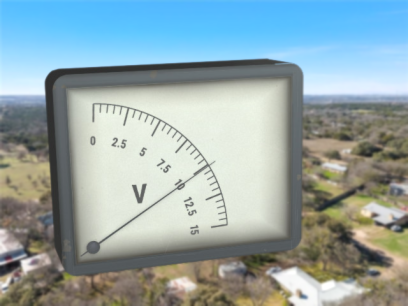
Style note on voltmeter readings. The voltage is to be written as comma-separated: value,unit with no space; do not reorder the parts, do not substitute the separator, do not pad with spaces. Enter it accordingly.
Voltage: 10,V
